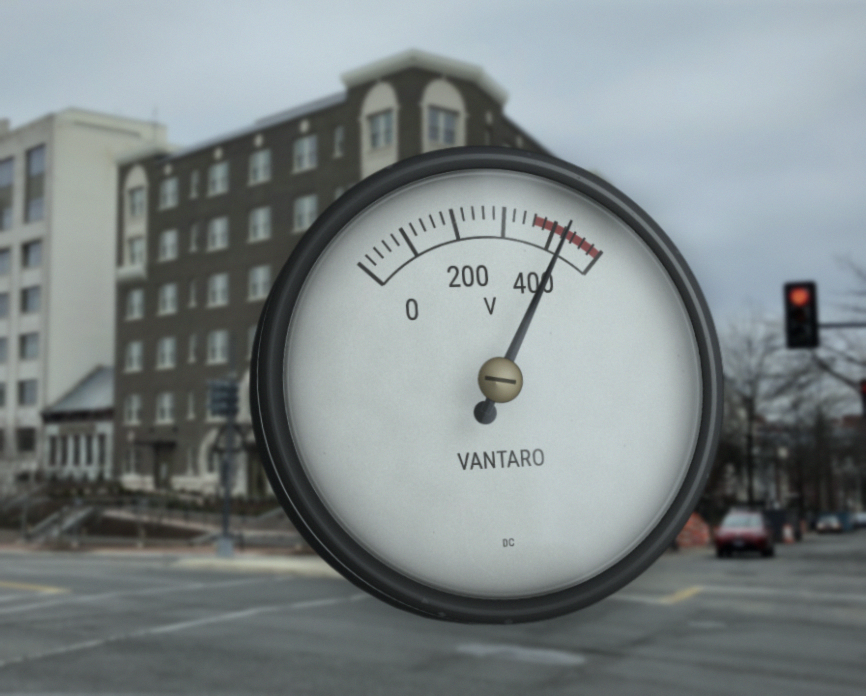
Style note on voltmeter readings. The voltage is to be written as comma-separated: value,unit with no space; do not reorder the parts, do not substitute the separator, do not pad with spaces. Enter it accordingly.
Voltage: 420,V
